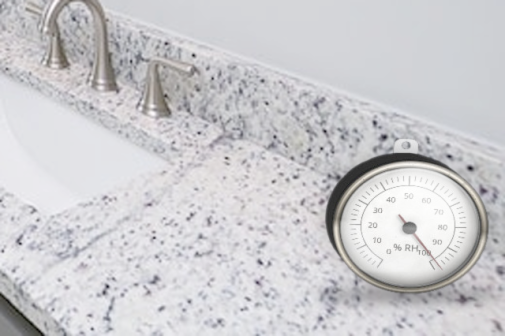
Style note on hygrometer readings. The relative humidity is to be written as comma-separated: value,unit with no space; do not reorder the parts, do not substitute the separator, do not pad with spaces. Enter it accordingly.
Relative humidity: 98,%
